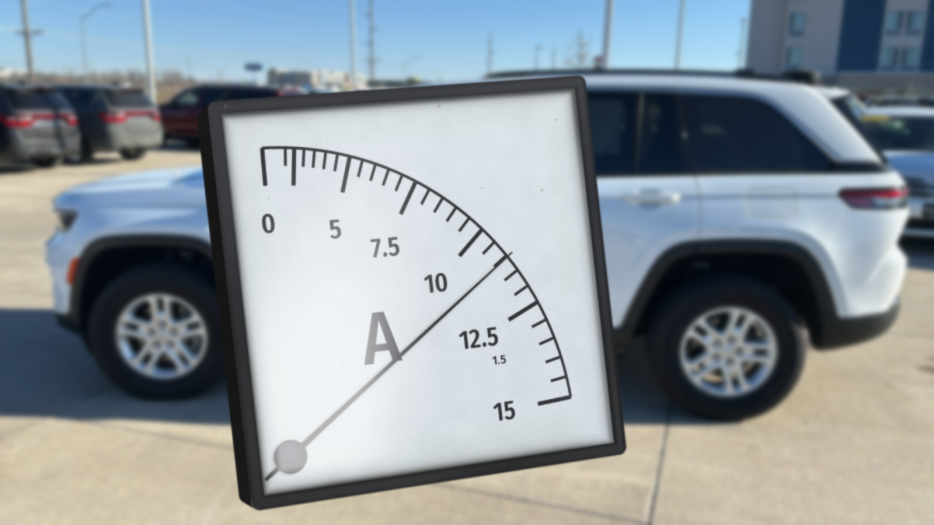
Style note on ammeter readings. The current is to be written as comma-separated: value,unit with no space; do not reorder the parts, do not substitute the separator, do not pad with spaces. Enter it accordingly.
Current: 11,A
